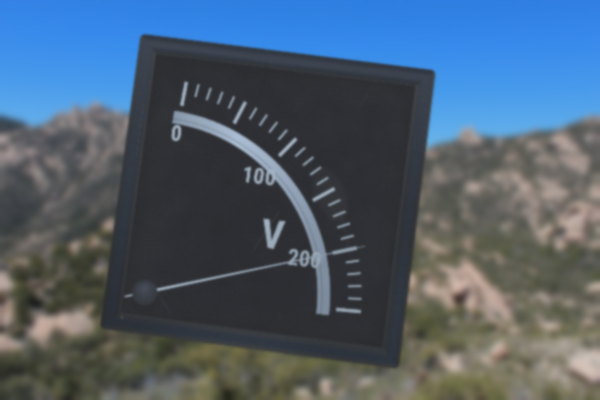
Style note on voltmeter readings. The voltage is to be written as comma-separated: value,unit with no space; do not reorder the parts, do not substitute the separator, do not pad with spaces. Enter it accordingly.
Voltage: 200,V
